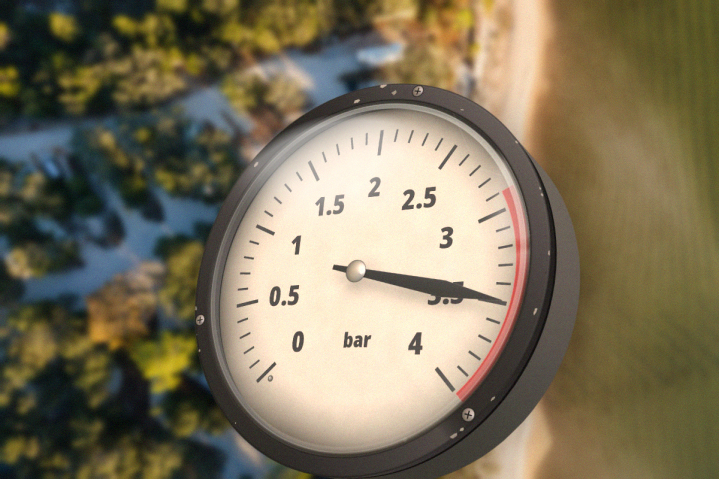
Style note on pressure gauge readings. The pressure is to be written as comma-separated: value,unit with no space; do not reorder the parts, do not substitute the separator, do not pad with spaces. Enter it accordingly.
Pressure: 3.5,bar
